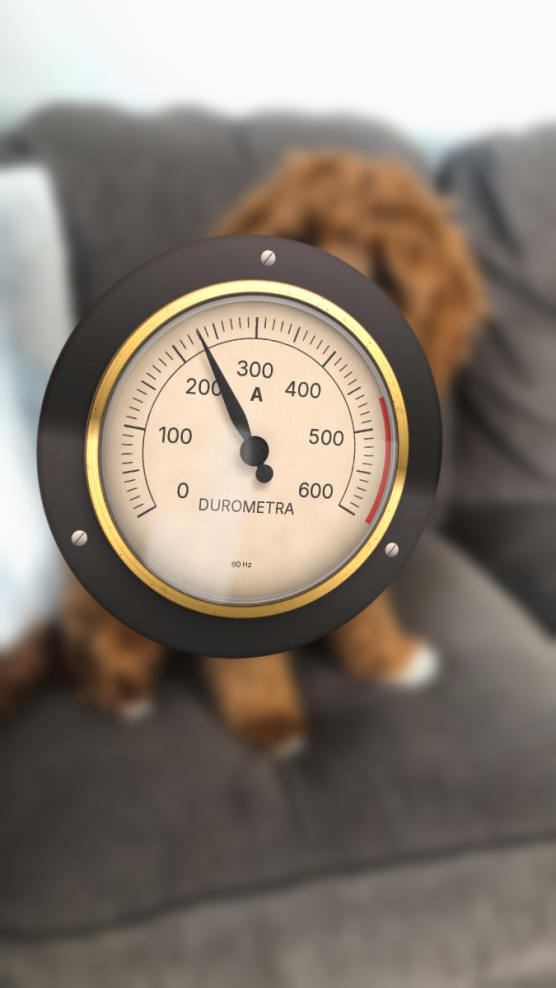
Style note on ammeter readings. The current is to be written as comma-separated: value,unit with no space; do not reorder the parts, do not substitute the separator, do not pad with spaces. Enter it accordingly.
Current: 230,A
